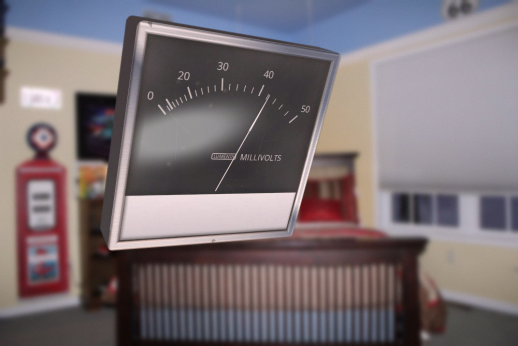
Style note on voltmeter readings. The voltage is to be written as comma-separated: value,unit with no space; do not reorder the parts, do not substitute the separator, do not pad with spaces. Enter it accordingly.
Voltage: 42,mV
